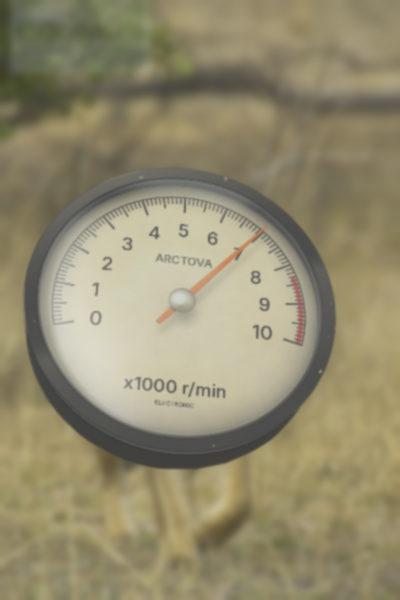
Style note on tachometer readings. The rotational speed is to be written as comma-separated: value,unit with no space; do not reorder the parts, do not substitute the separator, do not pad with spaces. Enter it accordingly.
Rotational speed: 7000,rpm
